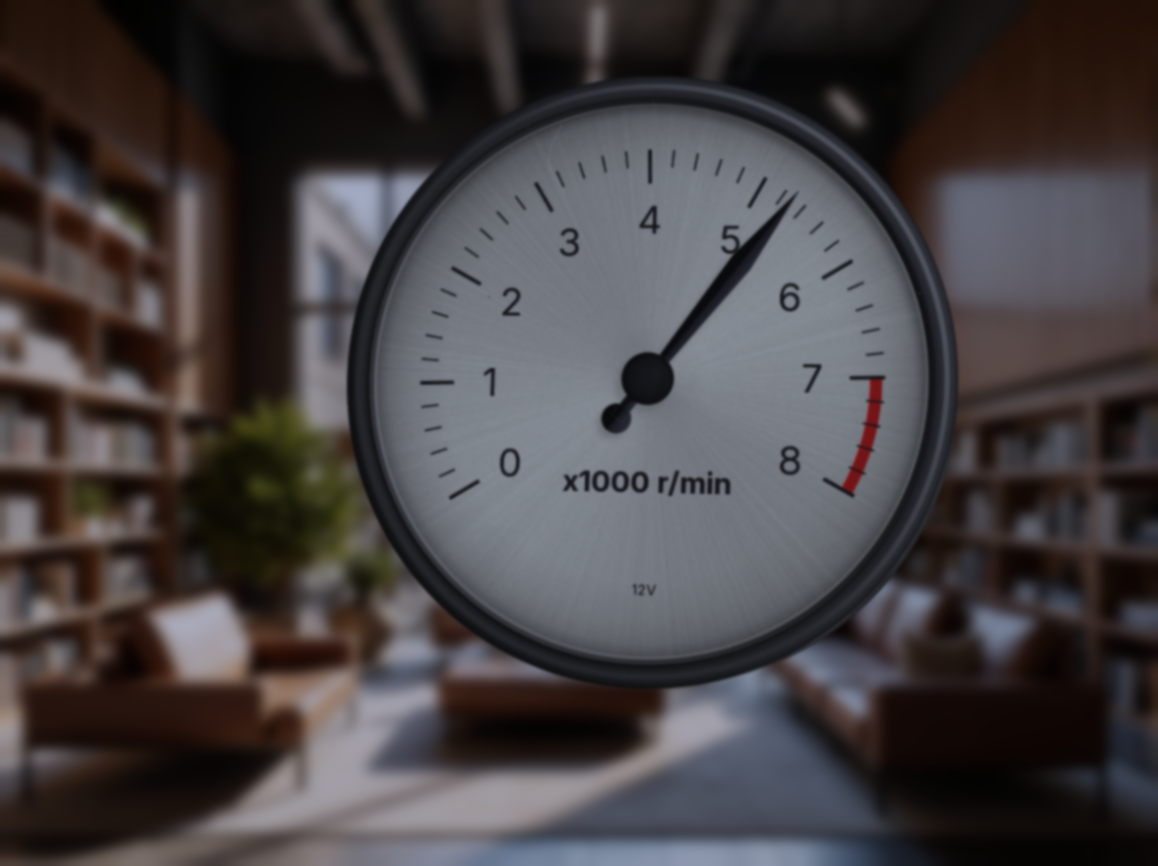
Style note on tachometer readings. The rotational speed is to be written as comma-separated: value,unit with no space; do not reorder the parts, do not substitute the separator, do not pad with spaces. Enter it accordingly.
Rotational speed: 5300,rpm
